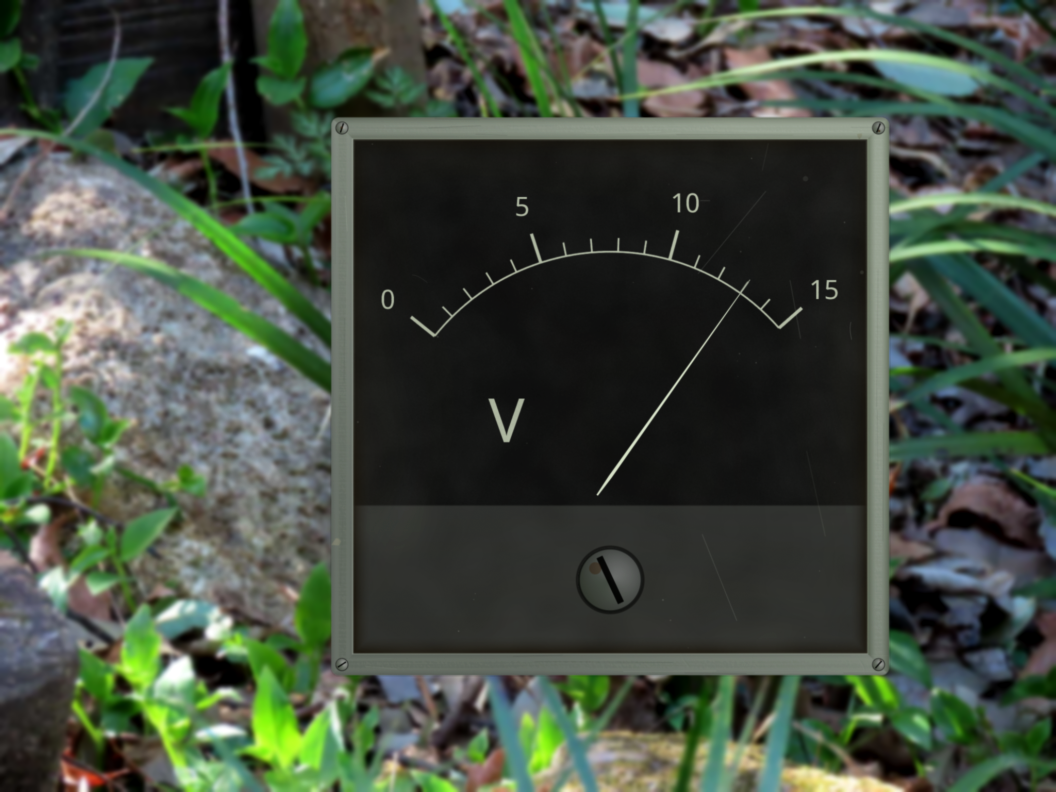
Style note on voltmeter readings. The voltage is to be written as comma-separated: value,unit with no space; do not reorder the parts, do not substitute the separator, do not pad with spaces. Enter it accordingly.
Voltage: 13,V
